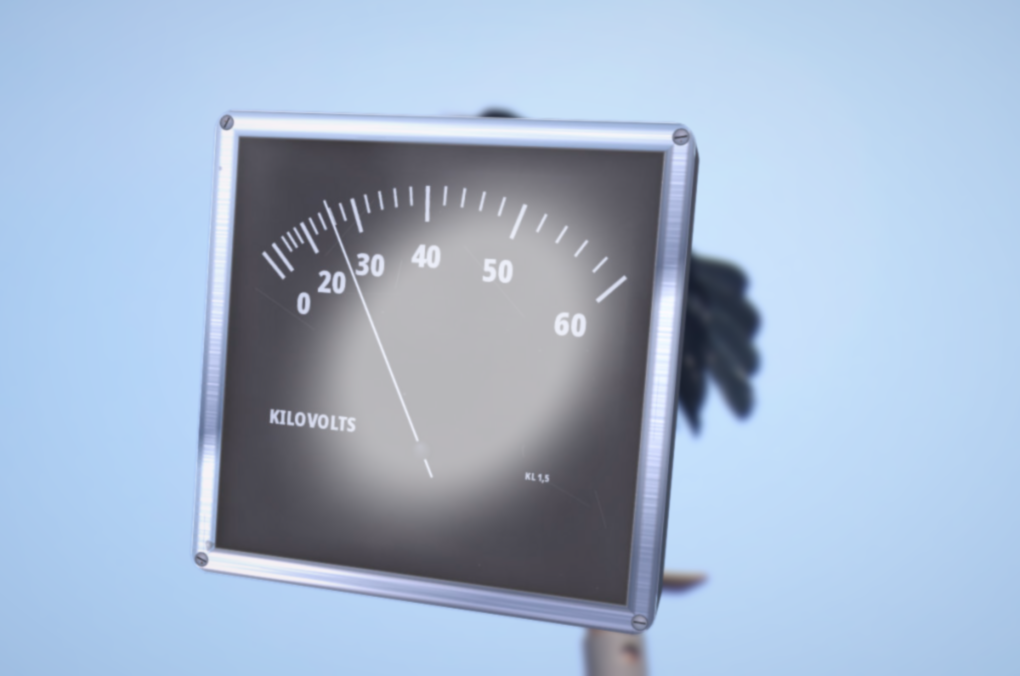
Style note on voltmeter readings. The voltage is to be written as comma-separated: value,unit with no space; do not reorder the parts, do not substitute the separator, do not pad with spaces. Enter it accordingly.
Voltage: 26,kV
